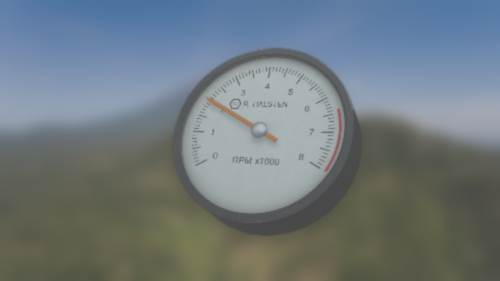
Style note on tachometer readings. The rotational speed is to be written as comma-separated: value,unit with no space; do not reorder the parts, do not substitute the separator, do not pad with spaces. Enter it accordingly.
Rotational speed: 2000,rpm
